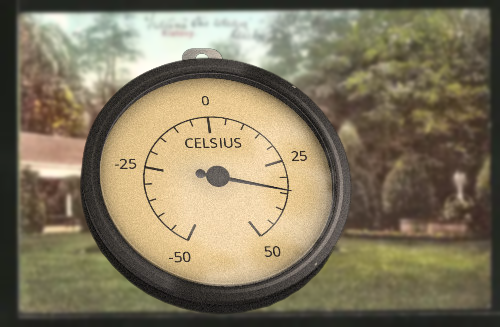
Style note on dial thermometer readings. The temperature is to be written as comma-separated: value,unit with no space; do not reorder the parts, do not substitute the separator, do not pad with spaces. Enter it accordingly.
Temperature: 35,°C
